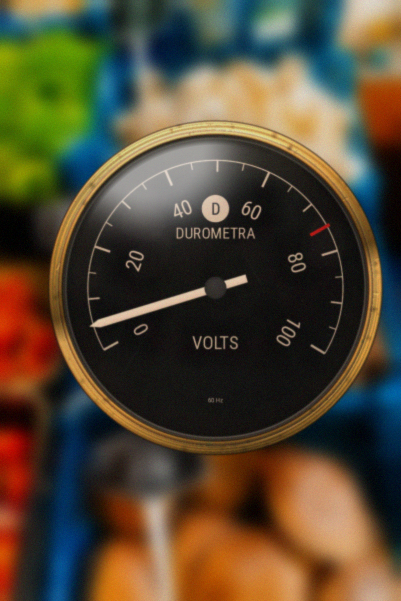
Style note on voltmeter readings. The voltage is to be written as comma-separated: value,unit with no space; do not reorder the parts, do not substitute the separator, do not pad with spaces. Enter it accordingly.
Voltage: 5,V
